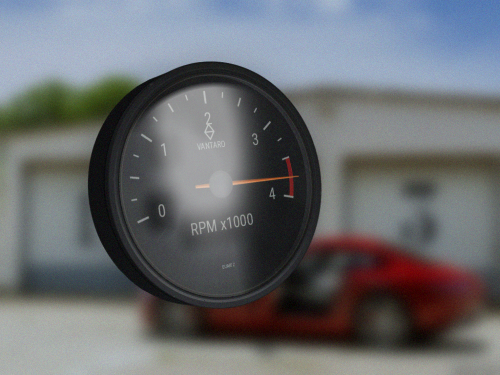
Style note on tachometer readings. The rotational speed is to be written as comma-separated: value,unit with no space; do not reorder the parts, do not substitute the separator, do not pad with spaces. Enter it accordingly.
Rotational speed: 3750,rpm
